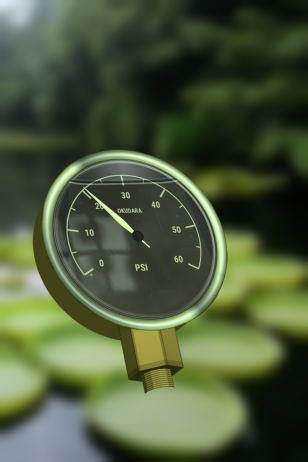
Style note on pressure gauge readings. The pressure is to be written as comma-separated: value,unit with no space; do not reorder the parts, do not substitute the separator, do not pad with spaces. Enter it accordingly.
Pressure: 20,psi
